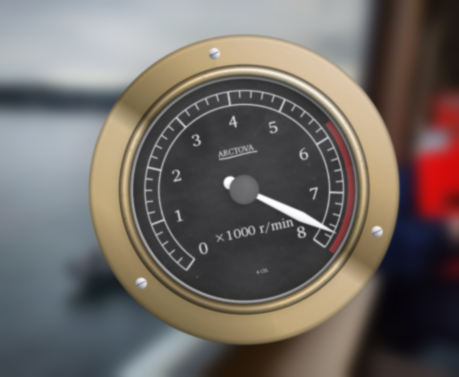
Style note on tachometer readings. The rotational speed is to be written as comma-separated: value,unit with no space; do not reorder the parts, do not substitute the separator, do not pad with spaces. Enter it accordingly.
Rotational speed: 7700,rpm
